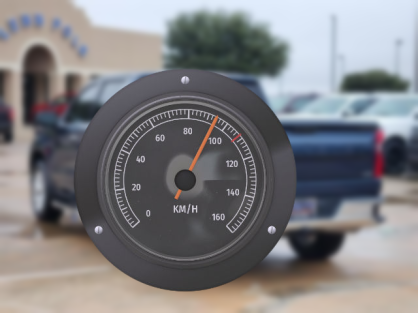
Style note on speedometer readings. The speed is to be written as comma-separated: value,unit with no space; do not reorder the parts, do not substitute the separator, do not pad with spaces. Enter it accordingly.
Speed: 94,km/h
